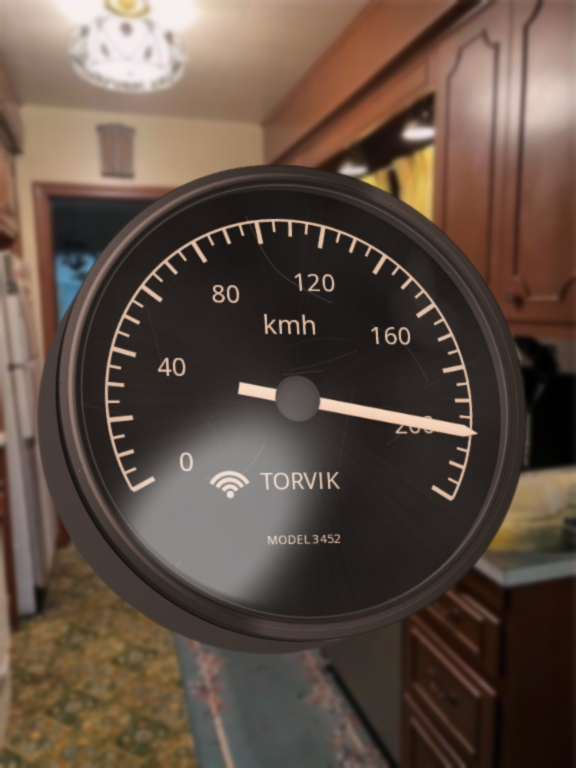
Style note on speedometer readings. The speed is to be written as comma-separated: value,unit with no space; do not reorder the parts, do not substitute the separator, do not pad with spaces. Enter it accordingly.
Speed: 200,km/h
